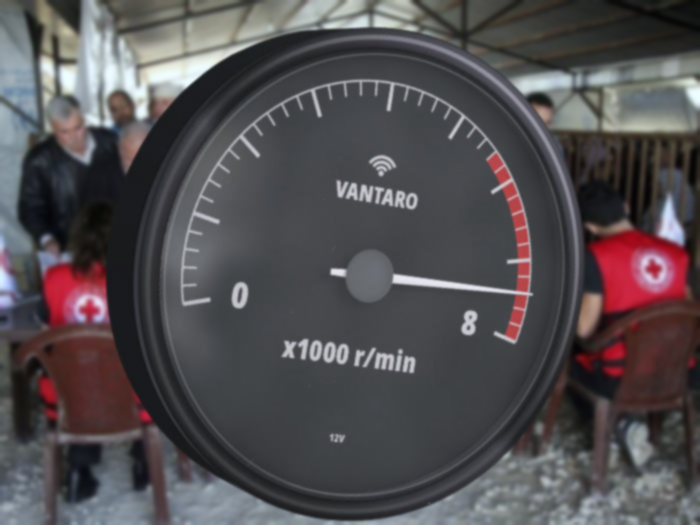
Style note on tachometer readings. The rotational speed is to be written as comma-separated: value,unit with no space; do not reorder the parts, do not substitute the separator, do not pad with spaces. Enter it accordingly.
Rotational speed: 7400,rpm
